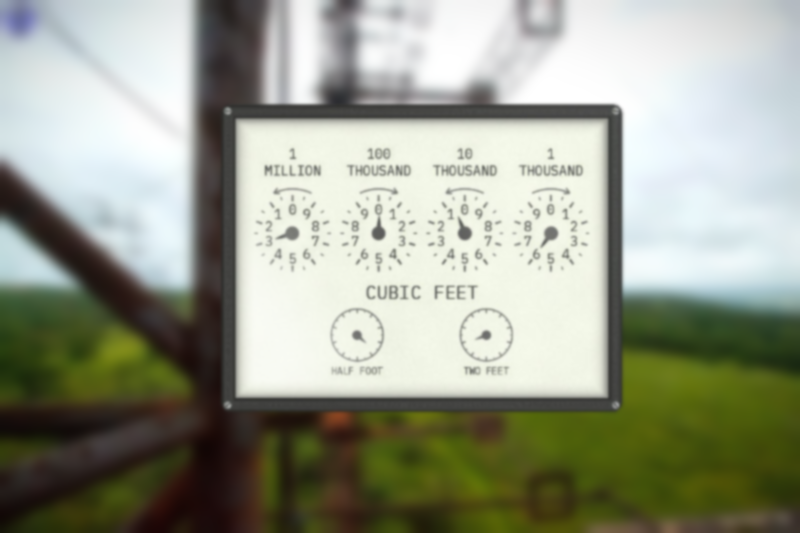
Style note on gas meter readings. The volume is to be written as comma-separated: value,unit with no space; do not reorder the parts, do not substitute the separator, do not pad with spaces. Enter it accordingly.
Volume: 300600,ft³
